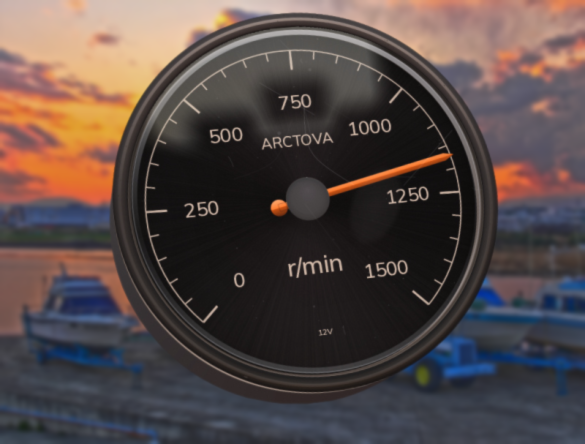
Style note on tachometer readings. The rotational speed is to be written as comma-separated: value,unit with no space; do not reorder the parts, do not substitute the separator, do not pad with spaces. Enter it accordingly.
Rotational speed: 1175,rpm
